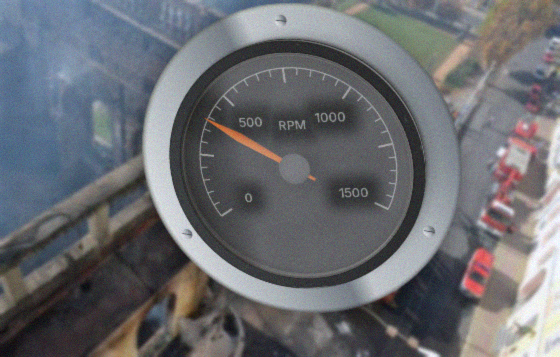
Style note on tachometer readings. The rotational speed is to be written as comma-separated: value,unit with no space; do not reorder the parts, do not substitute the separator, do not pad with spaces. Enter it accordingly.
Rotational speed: 400,rpm
